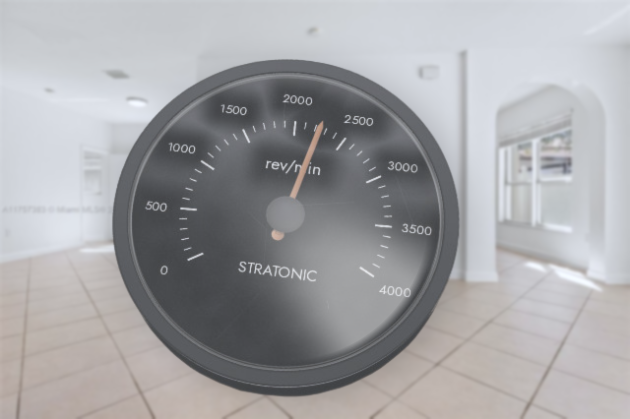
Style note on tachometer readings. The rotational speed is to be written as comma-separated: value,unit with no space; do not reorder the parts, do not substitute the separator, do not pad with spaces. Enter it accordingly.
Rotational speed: 2250,rpm
